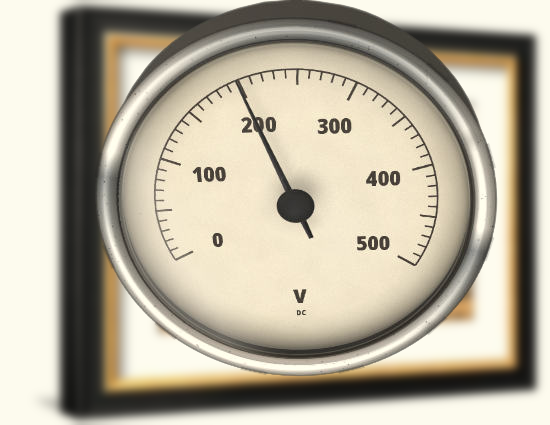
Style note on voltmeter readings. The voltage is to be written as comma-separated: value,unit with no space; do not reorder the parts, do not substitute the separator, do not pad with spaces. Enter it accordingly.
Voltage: 200,V
